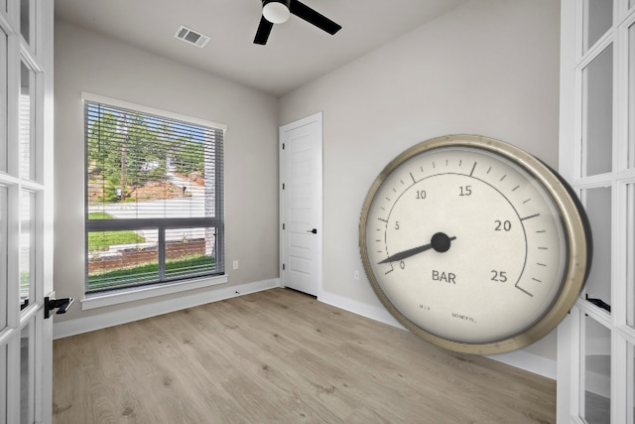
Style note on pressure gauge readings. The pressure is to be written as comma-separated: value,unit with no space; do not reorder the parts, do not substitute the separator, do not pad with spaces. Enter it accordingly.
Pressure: 1,bar
